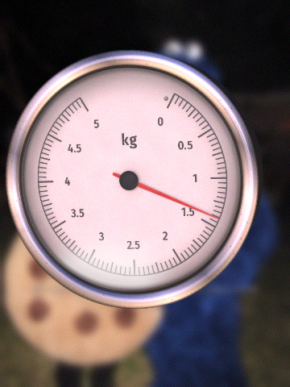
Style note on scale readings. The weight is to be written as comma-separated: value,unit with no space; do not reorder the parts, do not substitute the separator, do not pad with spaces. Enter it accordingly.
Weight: 1.4,kg
